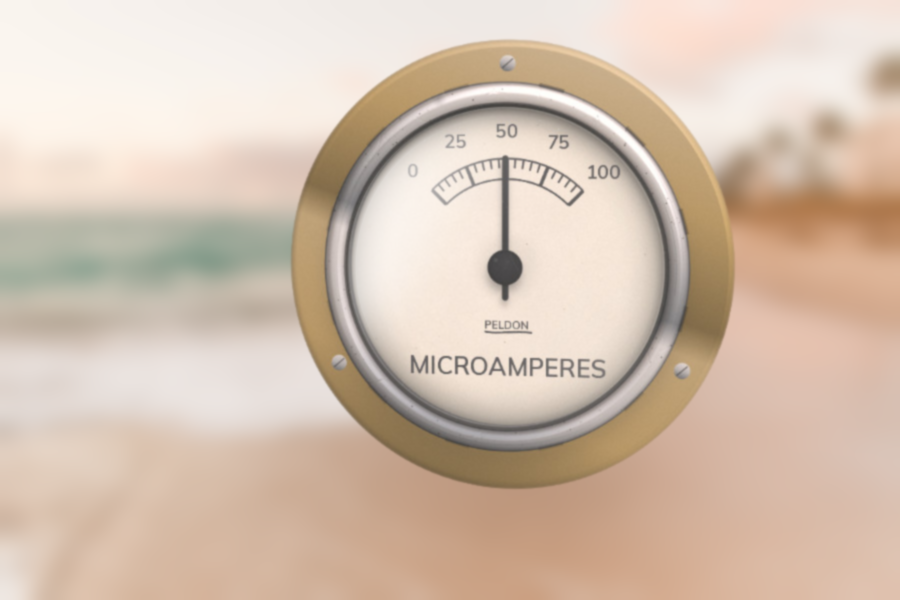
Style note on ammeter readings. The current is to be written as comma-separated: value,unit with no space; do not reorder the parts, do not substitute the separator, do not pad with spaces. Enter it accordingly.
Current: 50,µA
